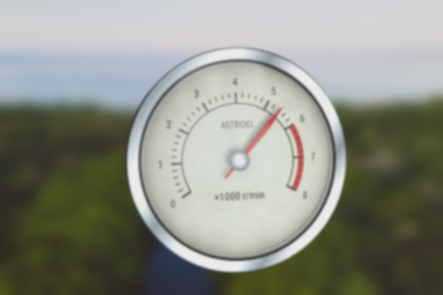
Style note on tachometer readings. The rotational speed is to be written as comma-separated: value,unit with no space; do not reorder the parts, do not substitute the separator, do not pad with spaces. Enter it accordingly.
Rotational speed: 5400,rpm
